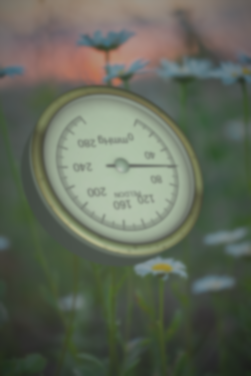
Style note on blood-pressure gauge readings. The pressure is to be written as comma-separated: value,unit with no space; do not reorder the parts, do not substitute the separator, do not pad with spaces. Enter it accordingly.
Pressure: 60,mmHg
